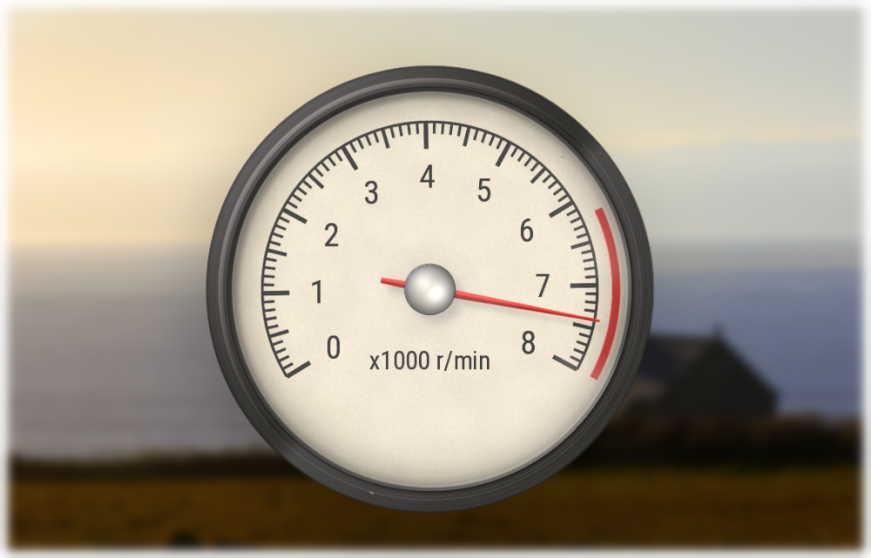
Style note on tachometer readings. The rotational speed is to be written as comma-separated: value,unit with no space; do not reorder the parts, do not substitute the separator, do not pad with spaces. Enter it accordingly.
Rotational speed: 7400,rpm
